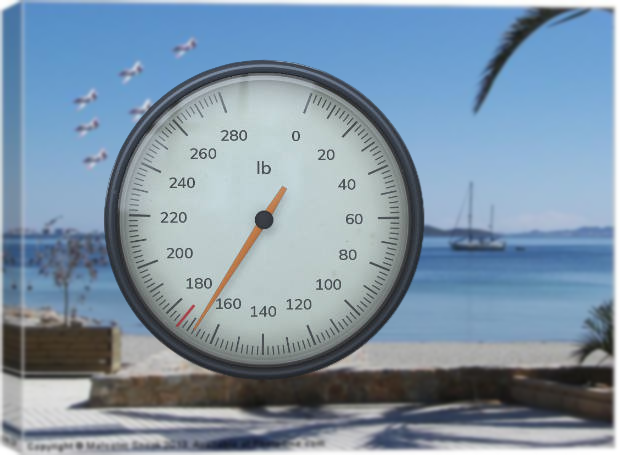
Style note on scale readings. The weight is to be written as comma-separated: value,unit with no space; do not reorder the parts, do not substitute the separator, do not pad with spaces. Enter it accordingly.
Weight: 168,lb
